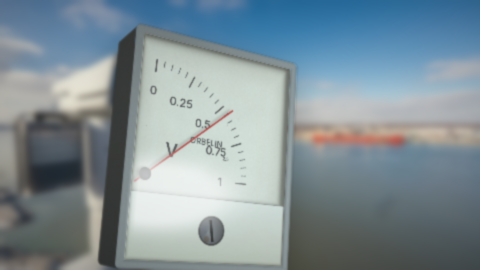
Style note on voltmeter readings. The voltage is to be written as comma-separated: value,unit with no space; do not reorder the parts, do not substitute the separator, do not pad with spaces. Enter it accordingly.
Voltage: 0.55,V
